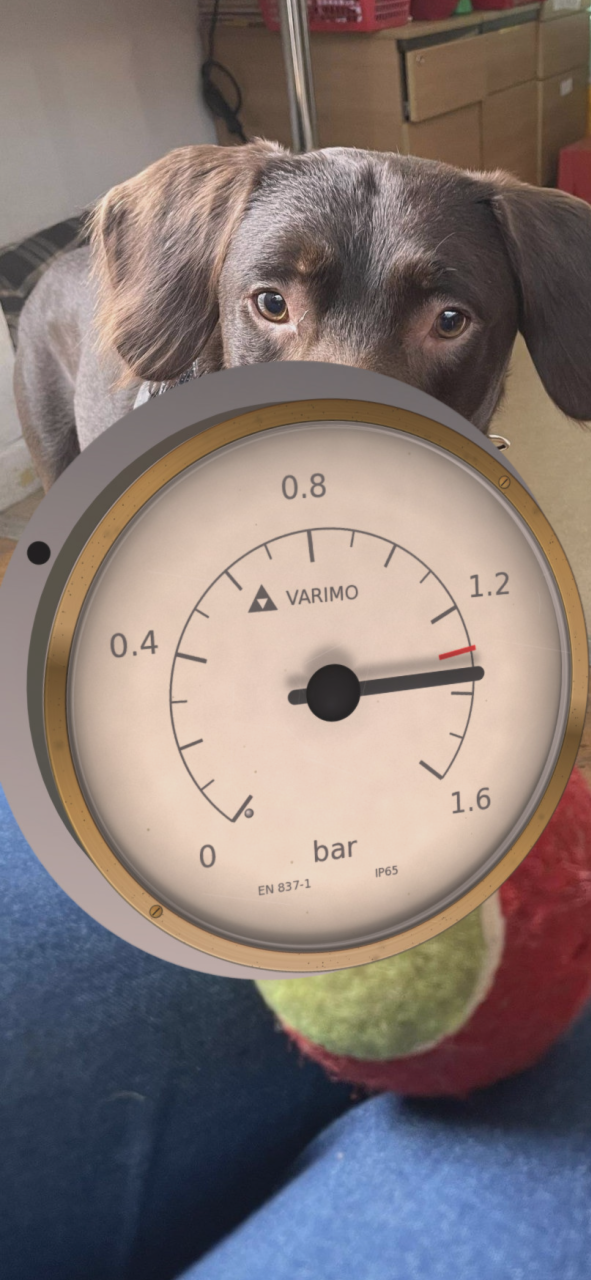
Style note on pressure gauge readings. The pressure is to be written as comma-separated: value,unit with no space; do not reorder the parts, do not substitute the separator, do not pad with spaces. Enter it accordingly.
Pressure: 1.35,bar
